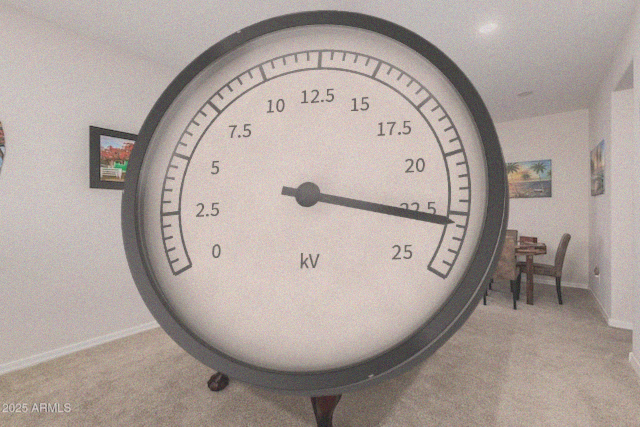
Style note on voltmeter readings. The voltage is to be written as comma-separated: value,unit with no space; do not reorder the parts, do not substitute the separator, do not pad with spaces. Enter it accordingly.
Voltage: 23,kV
